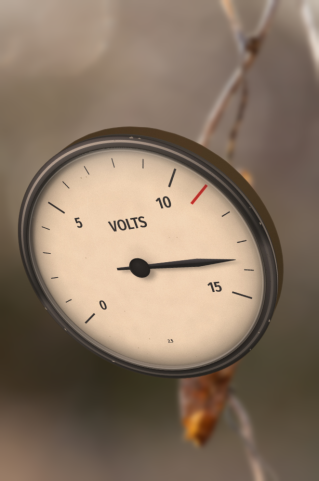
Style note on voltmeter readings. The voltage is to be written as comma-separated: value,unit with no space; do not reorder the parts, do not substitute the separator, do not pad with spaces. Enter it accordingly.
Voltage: 13.5,V
